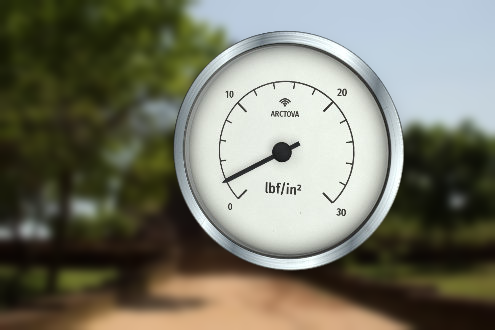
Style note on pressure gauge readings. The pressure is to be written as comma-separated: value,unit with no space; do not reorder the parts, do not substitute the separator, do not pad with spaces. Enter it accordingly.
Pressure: 2,psi
